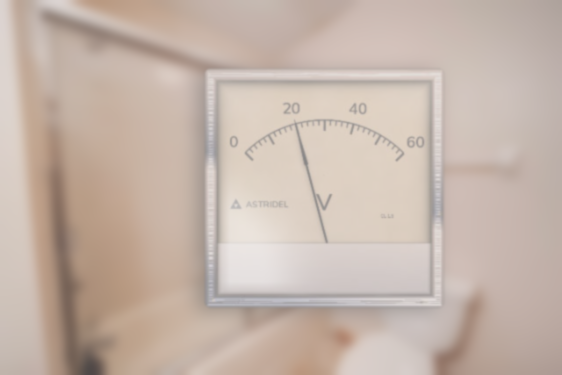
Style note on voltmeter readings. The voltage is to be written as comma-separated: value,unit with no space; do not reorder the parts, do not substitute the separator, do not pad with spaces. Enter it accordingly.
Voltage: 20,V
